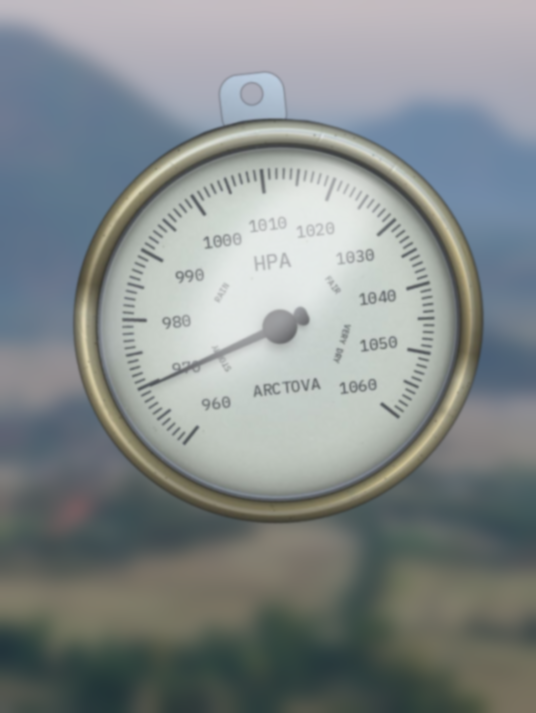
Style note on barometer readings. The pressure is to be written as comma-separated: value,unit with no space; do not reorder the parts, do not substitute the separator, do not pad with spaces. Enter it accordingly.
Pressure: 970,hPa
